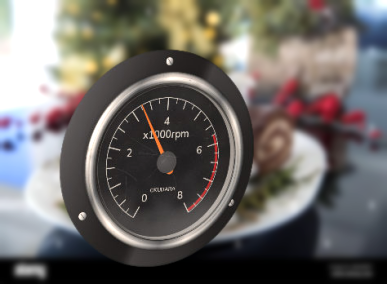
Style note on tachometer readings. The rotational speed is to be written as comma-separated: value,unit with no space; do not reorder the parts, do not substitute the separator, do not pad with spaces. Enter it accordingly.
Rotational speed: 3250,rpm
